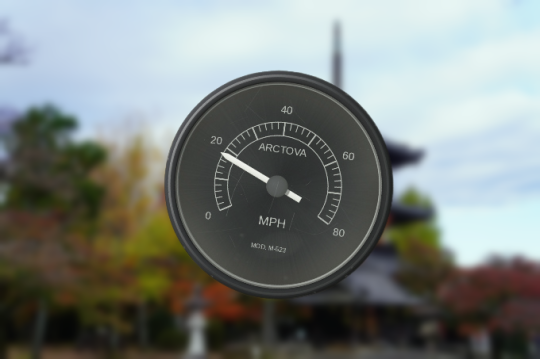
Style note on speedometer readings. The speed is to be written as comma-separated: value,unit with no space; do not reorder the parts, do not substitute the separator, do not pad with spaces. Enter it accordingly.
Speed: 18,mph
